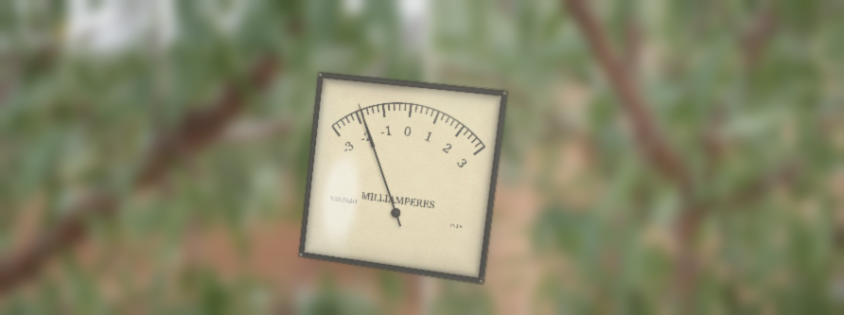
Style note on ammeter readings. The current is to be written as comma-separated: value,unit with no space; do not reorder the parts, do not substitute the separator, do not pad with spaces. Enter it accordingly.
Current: -1.8,mA
